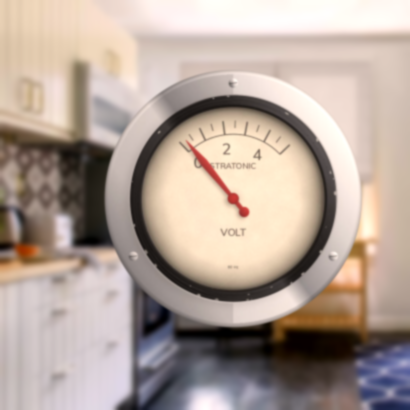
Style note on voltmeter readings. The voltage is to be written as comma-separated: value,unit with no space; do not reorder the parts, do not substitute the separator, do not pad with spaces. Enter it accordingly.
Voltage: 0.25,V
